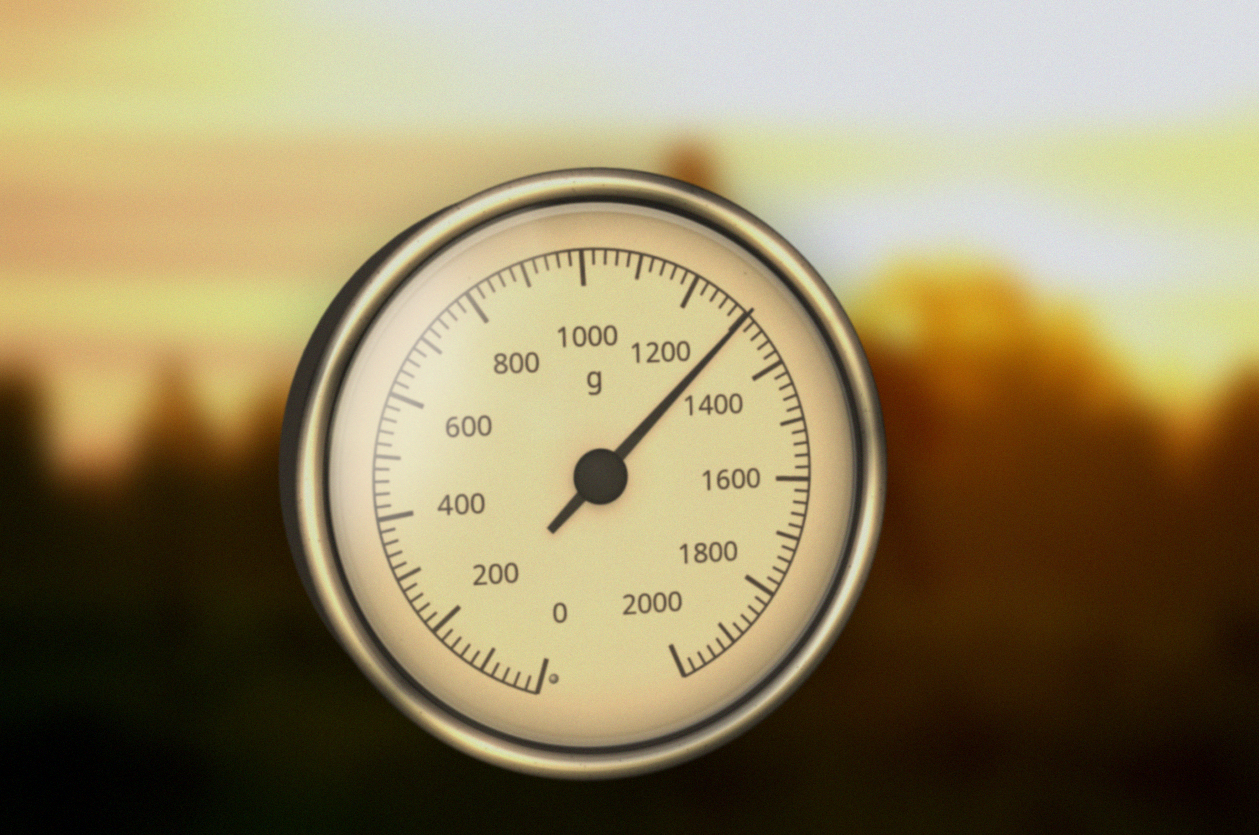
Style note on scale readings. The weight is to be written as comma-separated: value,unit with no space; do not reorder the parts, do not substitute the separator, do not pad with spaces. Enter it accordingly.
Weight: 1300,g
